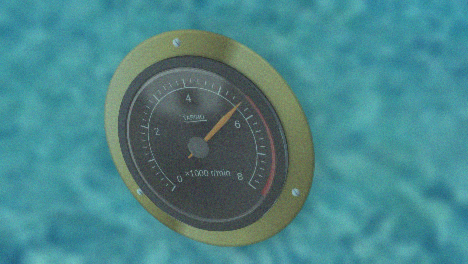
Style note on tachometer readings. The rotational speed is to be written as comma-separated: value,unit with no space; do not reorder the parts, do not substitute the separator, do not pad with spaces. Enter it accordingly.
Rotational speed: 5600,rpm
